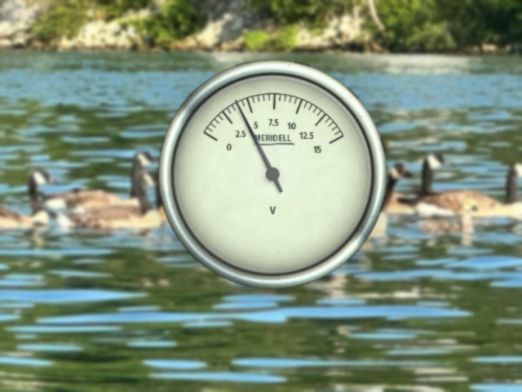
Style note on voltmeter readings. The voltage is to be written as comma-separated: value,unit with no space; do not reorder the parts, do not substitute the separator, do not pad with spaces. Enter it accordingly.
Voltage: 4,V
